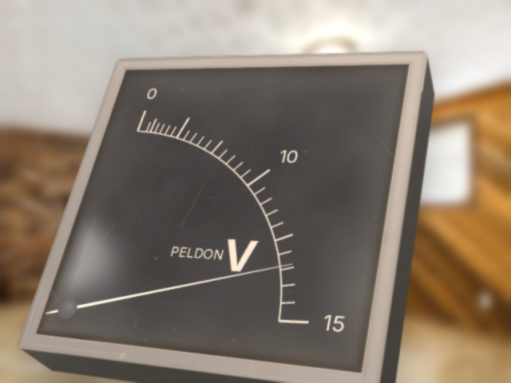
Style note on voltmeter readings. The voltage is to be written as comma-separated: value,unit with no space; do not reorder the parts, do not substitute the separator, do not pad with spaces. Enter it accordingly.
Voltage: 13.5,V
